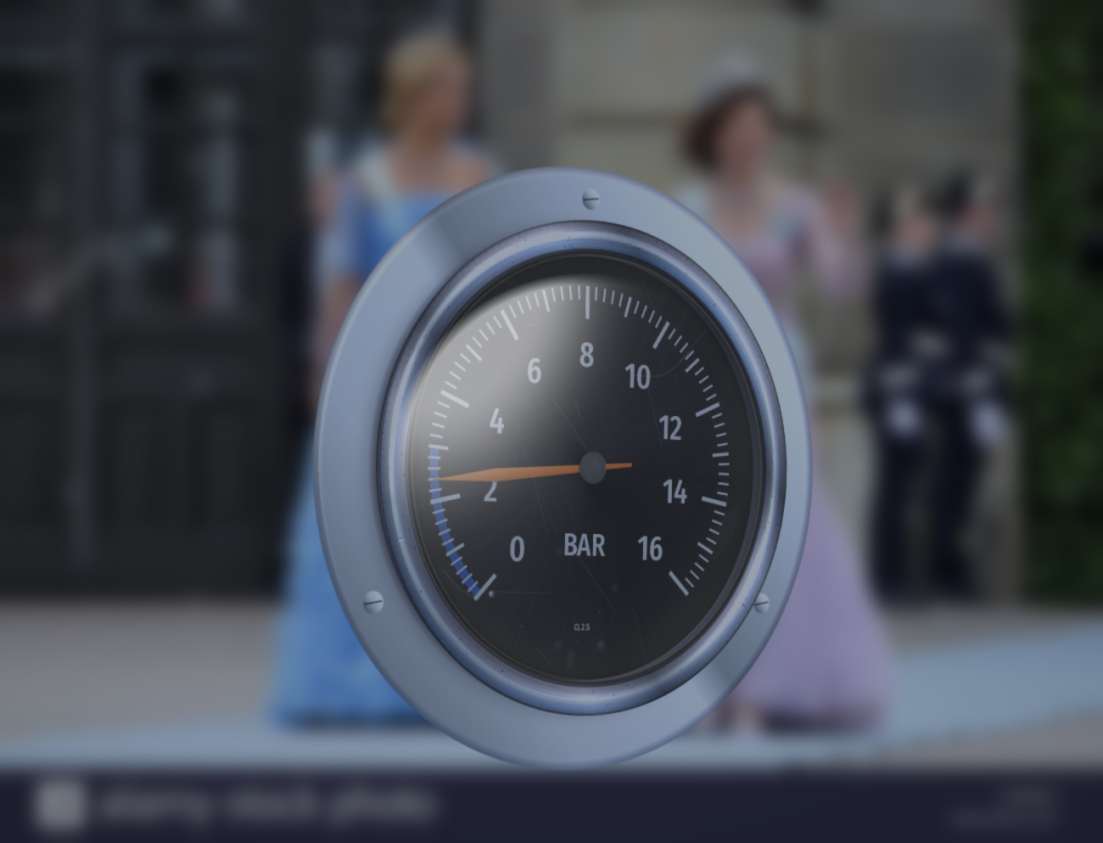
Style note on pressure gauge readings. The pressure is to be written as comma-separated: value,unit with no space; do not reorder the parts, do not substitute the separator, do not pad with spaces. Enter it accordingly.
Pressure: 2.4,bar
